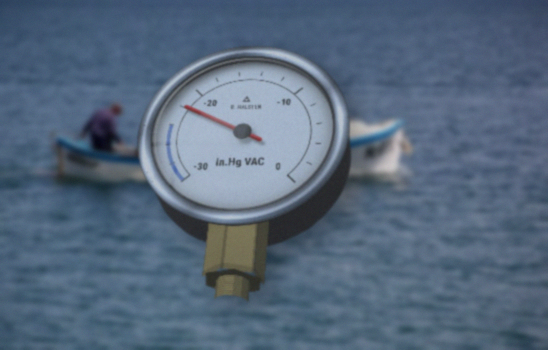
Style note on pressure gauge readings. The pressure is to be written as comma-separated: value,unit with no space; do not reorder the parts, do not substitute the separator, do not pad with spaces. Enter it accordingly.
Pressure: -22,inHg
